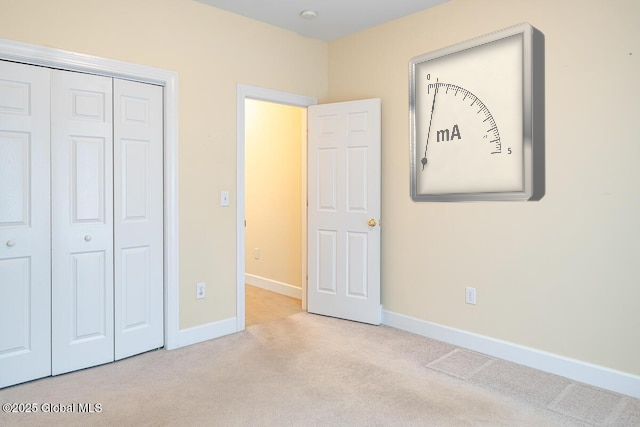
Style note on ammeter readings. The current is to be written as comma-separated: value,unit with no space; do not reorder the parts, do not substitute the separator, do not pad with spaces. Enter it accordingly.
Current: 0.5,mA
